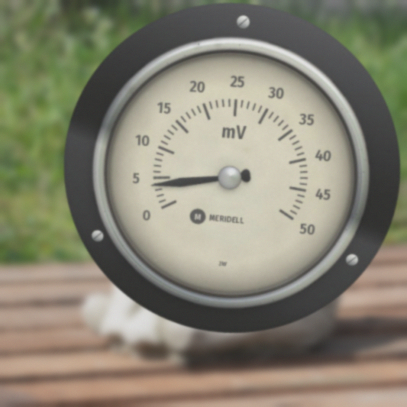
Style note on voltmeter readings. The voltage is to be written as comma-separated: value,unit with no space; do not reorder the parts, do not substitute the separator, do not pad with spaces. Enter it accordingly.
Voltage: 4,mV
